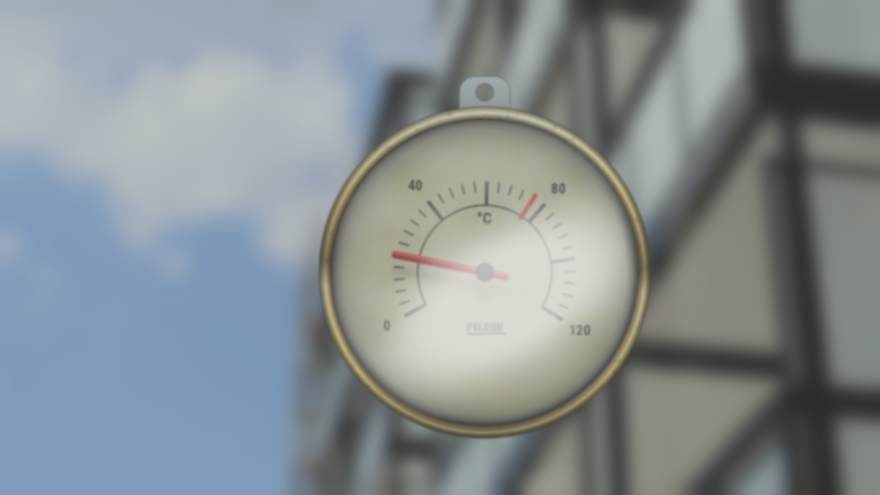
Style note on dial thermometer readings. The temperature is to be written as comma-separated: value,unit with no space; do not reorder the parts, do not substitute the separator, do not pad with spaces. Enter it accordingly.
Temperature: 20,°C
